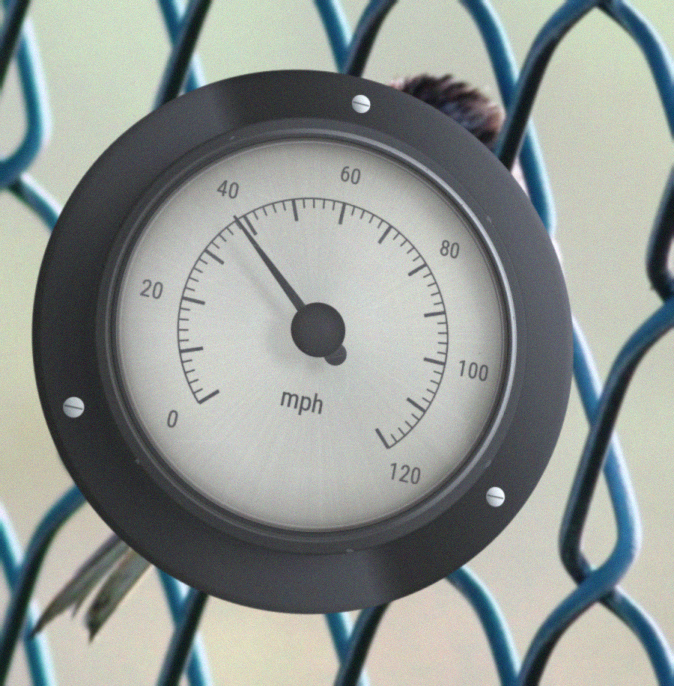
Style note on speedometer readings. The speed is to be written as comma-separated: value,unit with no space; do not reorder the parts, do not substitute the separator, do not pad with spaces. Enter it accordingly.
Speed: 38,mph
